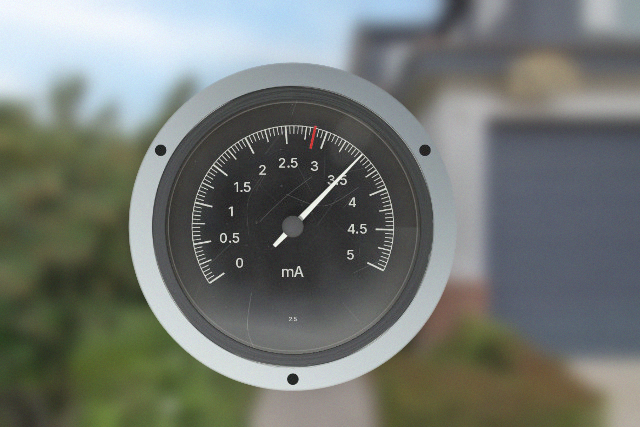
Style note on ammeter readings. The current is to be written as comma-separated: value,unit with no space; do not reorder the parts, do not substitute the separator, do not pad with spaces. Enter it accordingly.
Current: 3.5,mA
